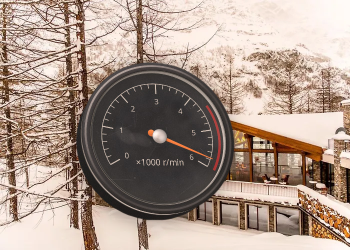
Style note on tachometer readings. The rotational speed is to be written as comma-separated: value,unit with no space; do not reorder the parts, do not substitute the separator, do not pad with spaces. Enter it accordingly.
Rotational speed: 5800,rpm
